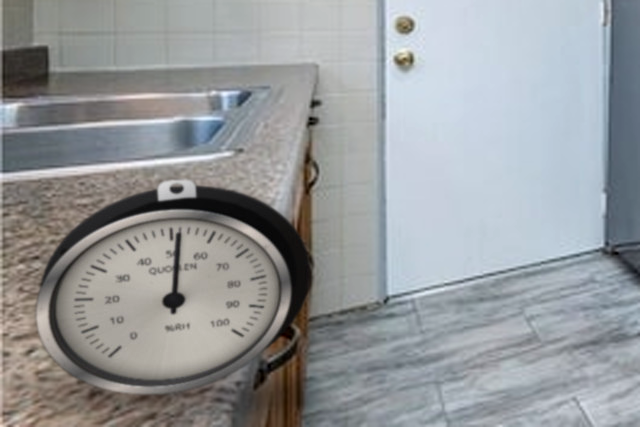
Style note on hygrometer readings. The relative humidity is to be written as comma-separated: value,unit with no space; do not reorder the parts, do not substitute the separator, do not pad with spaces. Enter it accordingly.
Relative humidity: 52,%
